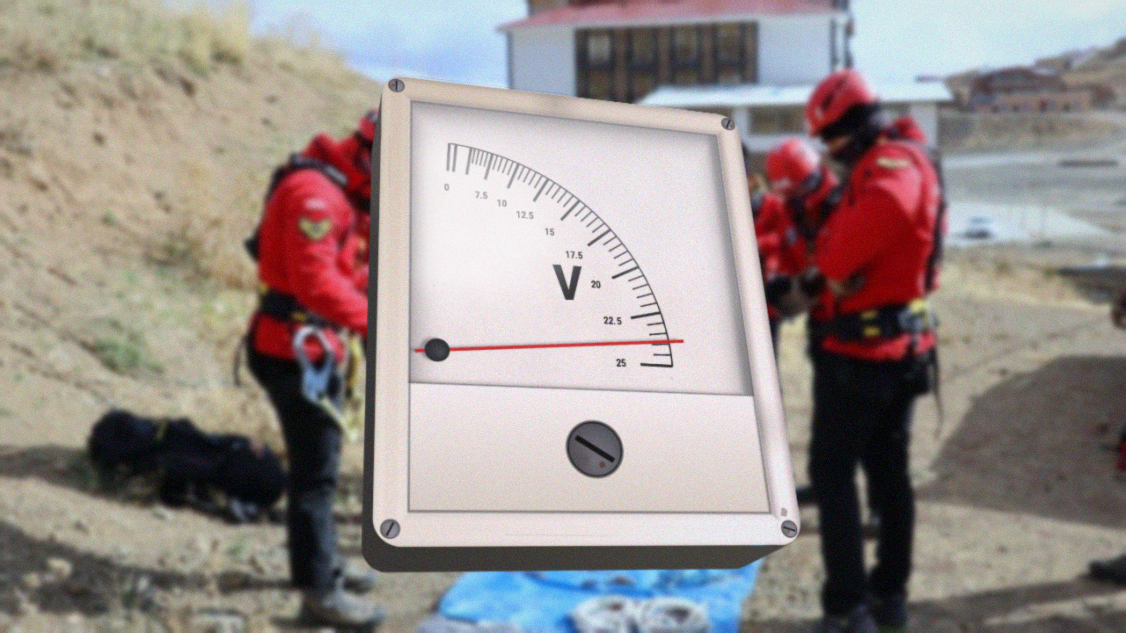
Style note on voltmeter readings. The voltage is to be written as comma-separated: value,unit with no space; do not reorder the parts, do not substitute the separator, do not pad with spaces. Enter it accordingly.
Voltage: 24,V
